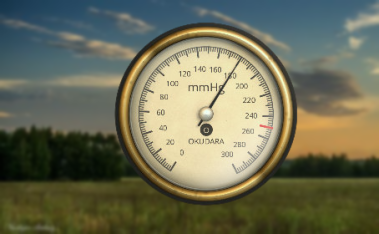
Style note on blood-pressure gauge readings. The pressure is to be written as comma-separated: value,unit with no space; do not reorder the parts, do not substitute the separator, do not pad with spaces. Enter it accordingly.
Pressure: 180,mmHg
